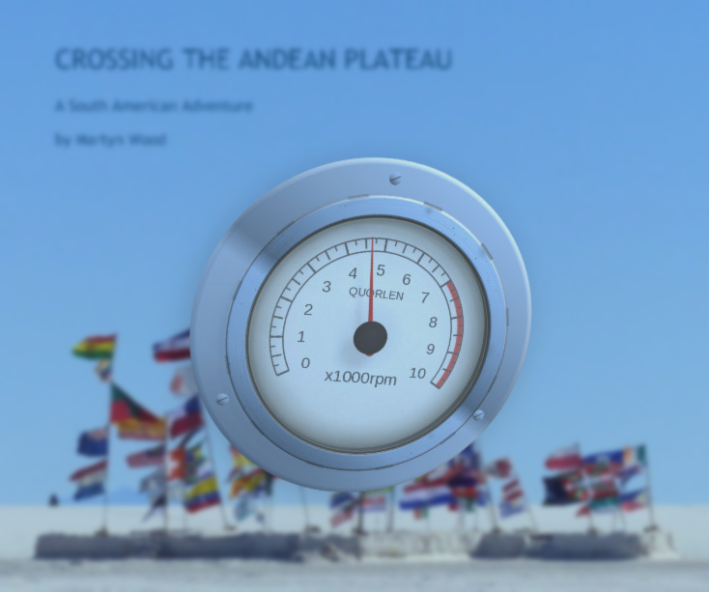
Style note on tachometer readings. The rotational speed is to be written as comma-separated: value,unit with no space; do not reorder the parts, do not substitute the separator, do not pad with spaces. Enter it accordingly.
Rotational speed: 4625,rpm
